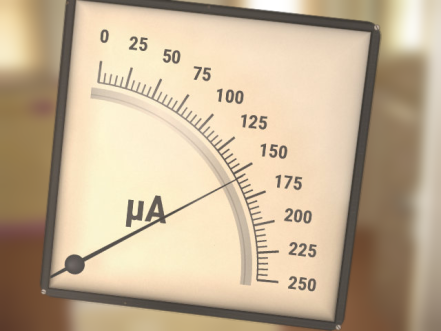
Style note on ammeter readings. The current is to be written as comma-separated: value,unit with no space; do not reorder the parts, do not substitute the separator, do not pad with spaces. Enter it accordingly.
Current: 155,µA
